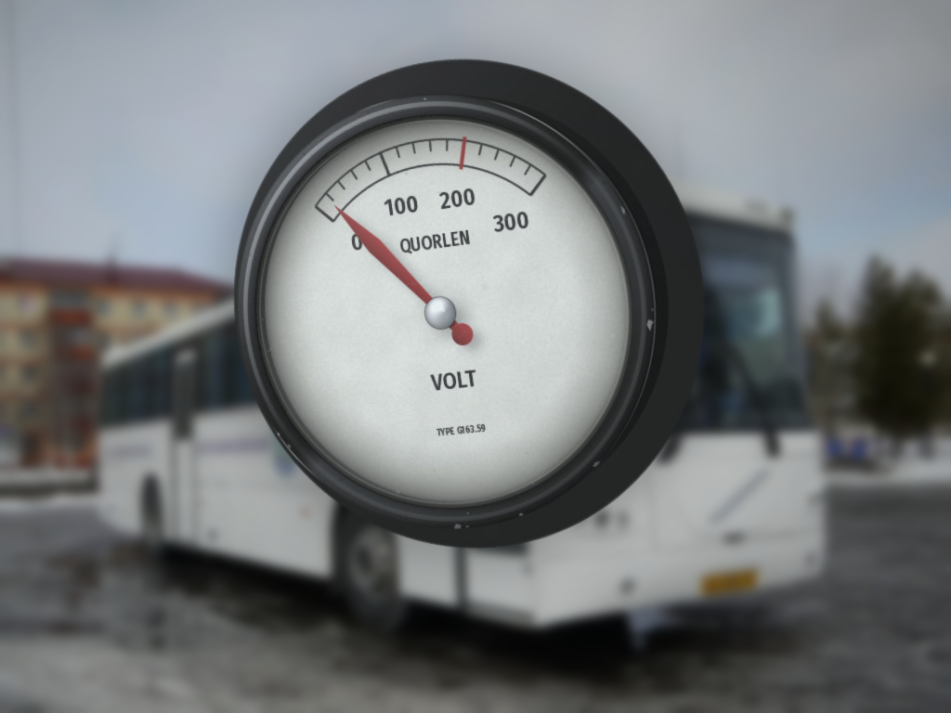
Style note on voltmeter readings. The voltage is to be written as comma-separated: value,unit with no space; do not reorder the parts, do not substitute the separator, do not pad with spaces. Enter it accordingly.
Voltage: 20,V
